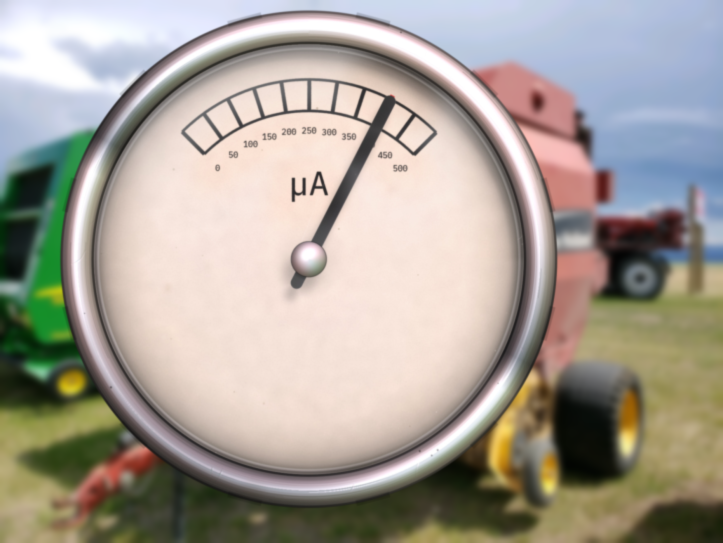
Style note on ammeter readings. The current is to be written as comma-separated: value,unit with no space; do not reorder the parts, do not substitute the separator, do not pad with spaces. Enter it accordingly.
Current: 400,µA
